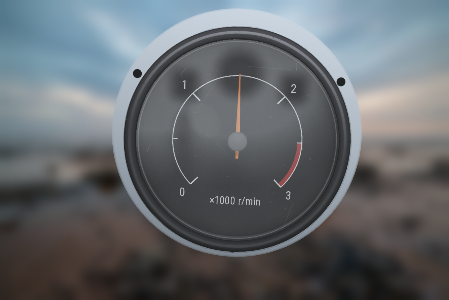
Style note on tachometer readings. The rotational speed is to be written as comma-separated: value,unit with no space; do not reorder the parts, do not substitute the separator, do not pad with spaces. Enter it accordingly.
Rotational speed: 1500,rpm
